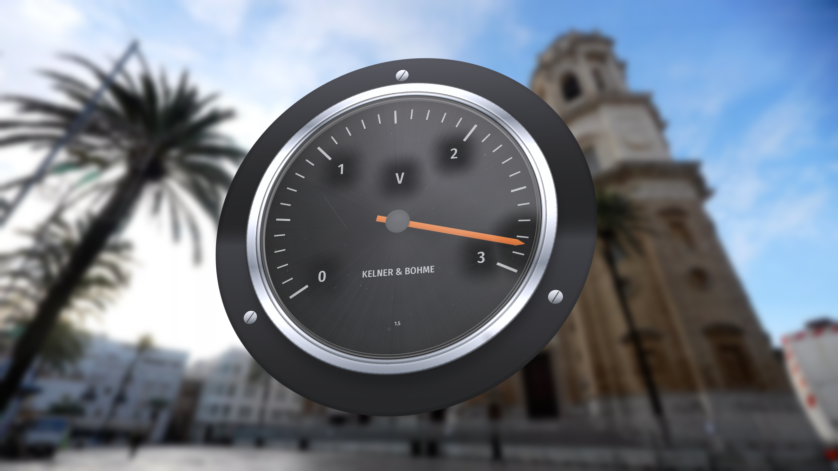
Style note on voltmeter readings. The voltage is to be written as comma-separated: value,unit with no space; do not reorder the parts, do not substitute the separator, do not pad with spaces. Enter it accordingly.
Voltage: 2.85,V
